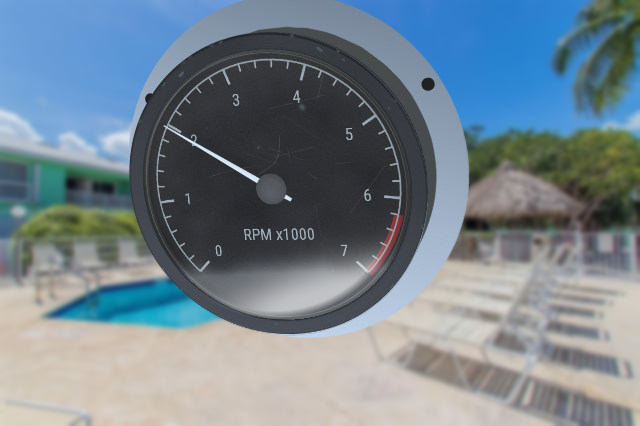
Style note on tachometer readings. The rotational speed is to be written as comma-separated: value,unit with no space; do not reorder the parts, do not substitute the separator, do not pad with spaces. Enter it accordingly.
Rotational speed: 2000,rpm
